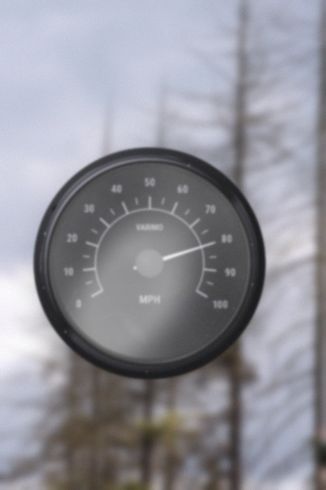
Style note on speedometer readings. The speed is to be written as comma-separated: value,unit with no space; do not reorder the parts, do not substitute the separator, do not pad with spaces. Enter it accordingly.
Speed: 80,mph
